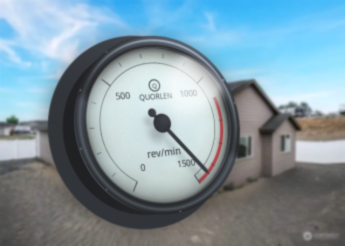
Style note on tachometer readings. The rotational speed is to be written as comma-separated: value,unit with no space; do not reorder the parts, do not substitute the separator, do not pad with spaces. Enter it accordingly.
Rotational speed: 1450,rpm
